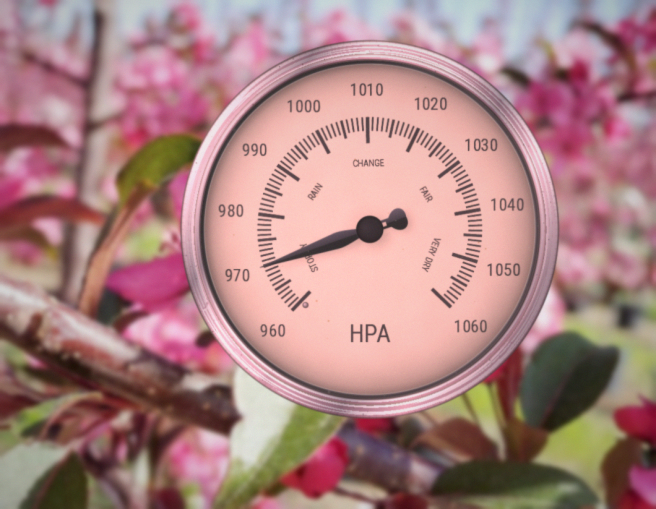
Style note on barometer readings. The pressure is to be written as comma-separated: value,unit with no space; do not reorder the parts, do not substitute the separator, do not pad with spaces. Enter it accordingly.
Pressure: 970,hPa
